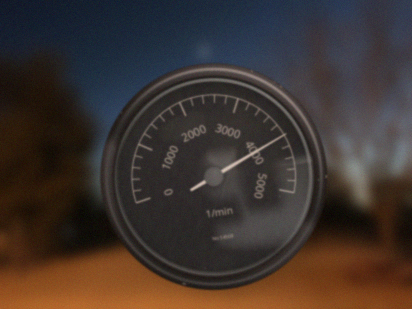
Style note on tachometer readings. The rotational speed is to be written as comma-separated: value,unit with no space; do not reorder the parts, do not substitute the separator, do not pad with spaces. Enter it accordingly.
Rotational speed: 4000,rpm
